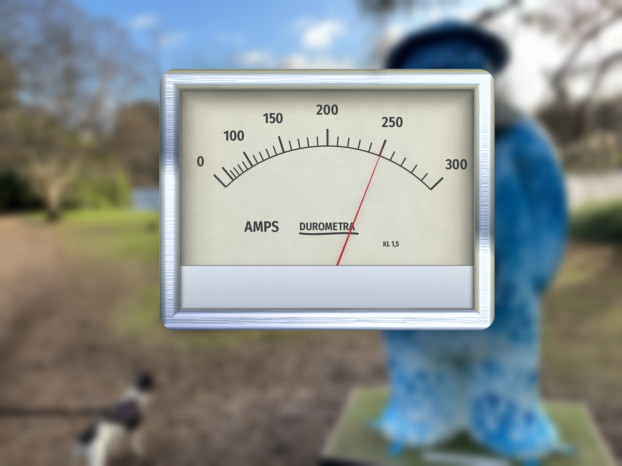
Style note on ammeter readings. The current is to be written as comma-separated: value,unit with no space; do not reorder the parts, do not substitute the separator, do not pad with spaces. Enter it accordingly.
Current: 250,A
